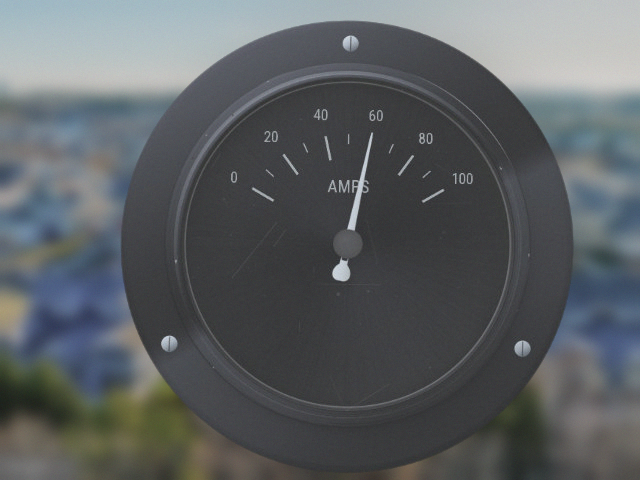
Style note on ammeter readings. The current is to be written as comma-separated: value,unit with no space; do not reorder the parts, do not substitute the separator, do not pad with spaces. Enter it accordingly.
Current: 60,A
